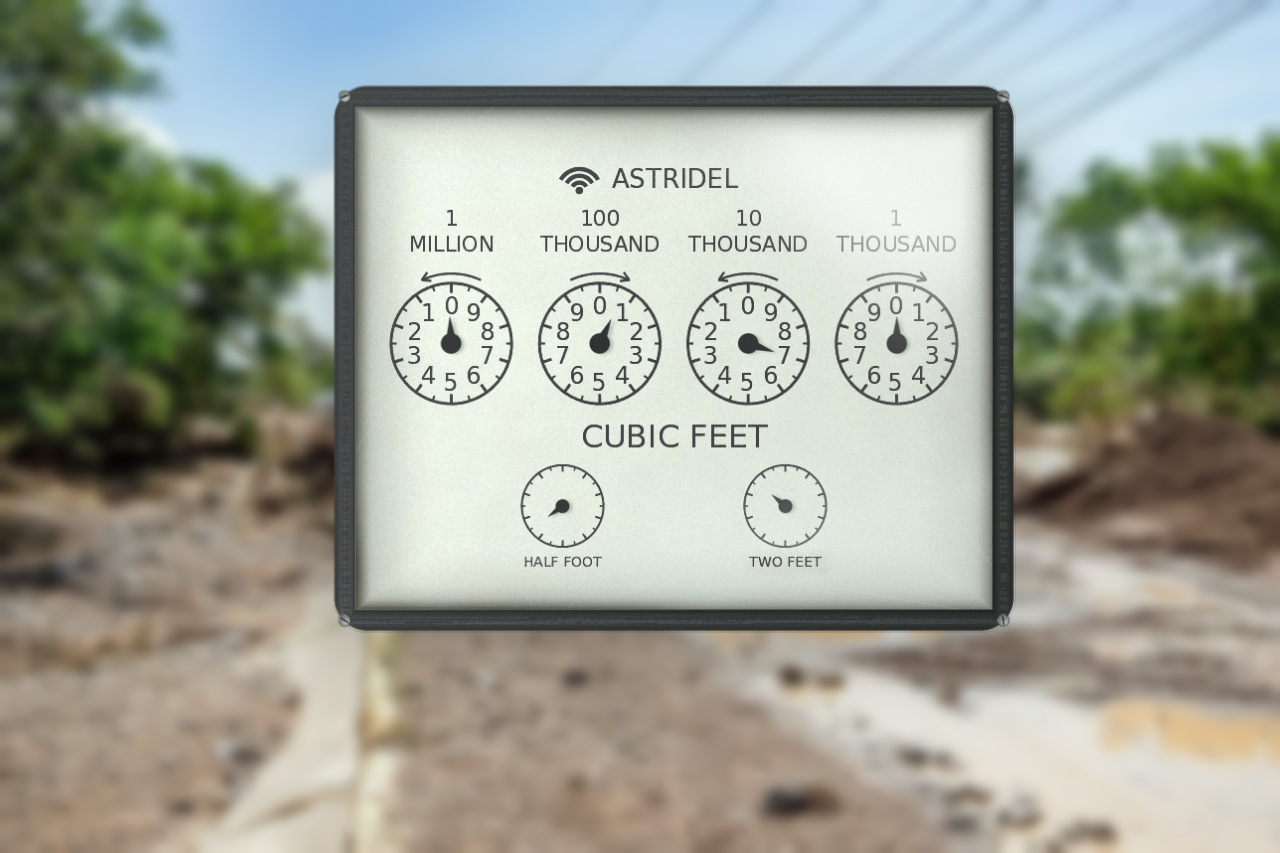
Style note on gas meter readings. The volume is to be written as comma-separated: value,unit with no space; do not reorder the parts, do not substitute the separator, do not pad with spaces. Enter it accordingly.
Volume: 7000,ft³
